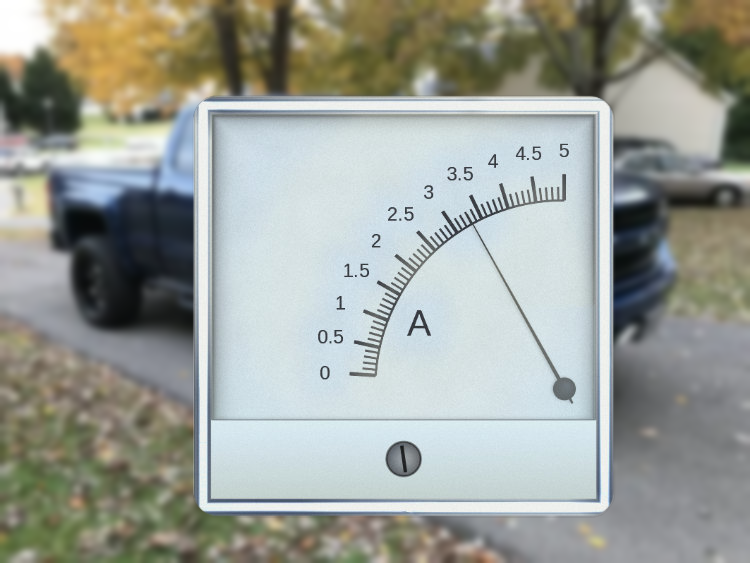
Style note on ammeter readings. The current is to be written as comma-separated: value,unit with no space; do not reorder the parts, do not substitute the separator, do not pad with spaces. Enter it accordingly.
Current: 3.3,A
